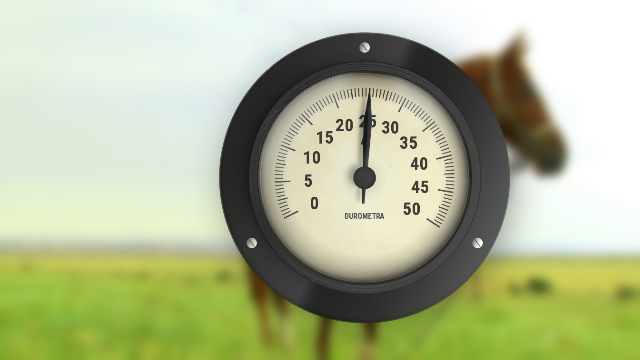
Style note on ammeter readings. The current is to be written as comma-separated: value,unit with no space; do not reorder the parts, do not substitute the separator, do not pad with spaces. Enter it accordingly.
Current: 25,A
